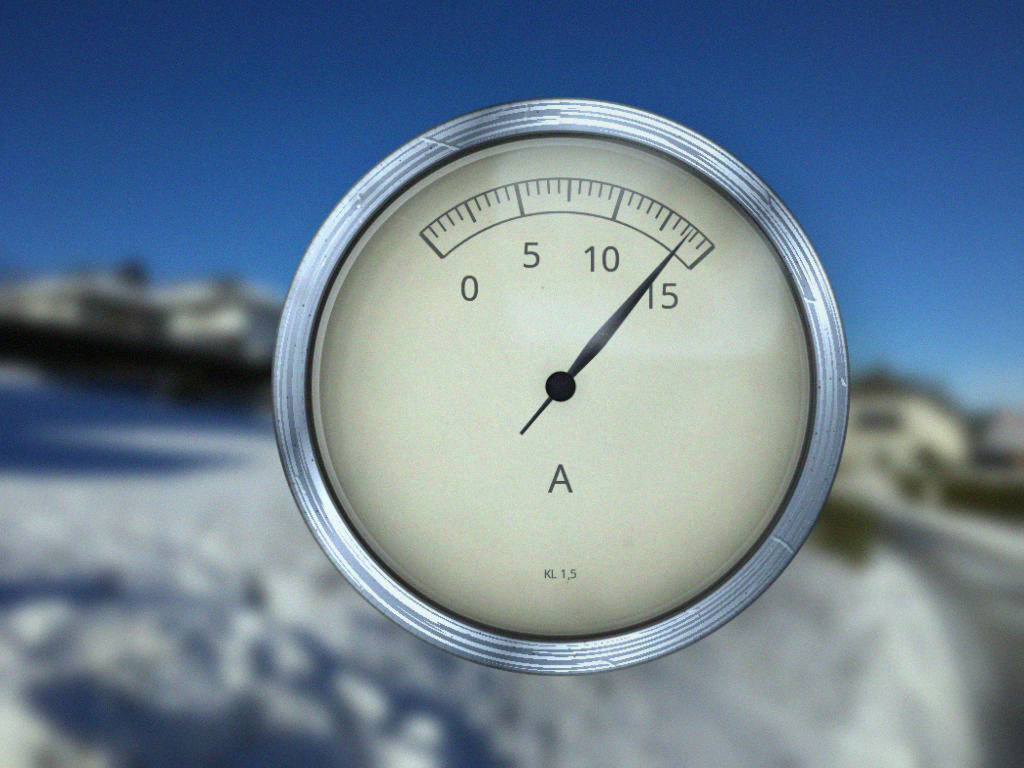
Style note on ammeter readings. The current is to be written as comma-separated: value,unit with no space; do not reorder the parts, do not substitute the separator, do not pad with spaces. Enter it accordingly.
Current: 13.75,A
